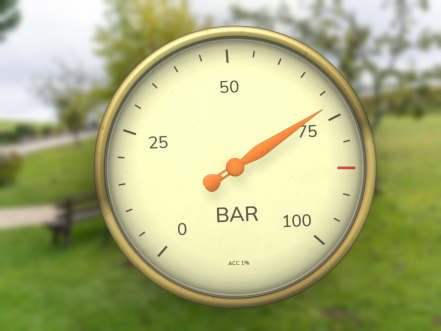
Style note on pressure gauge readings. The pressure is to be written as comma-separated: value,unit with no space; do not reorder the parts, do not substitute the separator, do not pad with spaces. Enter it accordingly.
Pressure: 72.5,bar
